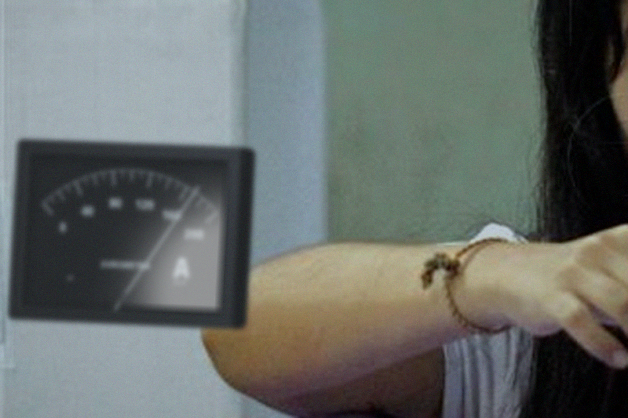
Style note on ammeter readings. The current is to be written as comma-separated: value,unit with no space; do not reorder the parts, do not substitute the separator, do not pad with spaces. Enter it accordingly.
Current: 170,A
